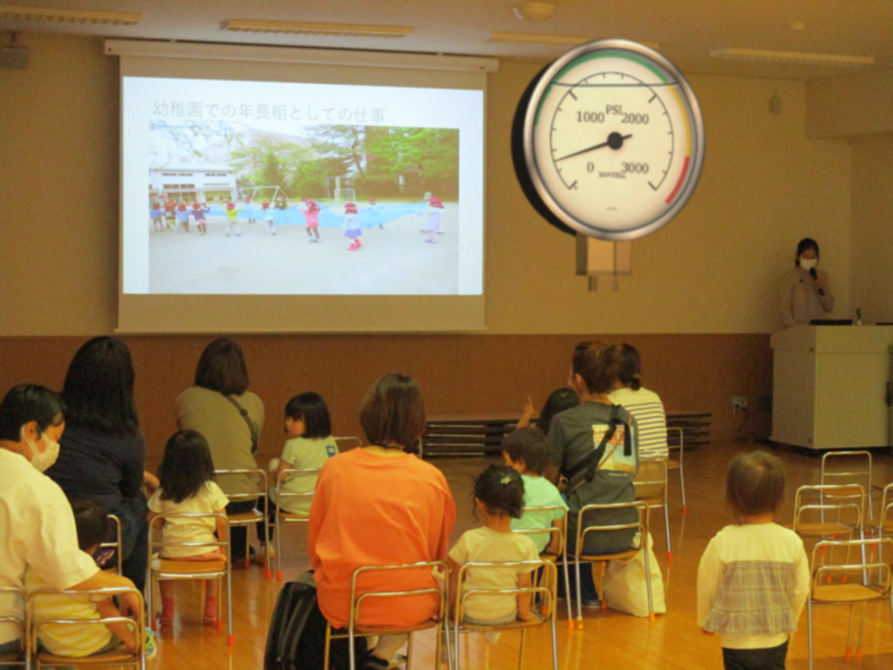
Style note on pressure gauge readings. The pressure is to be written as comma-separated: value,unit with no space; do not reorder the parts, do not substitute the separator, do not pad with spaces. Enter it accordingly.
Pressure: 300,psi
